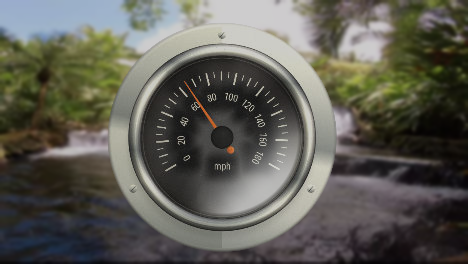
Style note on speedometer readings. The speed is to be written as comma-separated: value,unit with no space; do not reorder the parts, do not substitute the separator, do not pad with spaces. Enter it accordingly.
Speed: 65,mph
